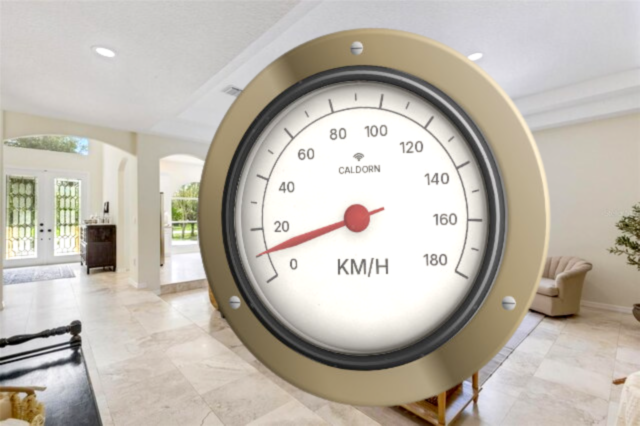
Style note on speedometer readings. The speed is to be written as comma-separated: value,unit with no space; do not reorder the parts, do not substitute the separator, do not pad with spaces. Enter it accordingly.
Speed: 10,km/h
